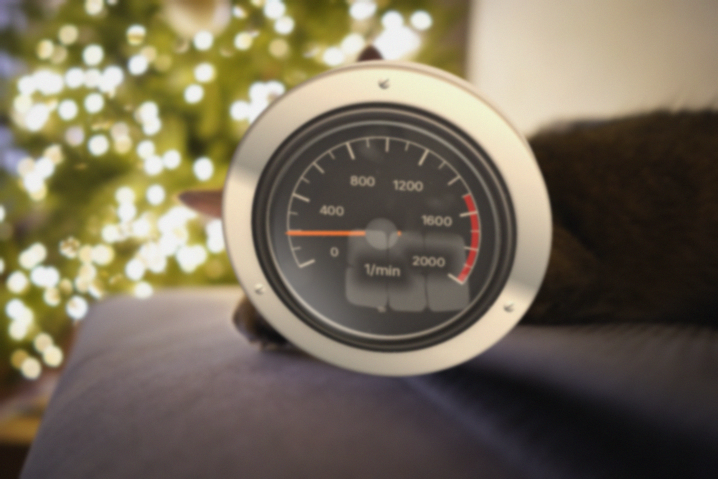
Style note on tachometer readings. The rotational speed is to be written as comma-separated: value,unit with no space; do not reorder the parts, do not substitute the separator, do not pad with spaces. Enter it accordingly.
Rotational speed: 200,rpm
